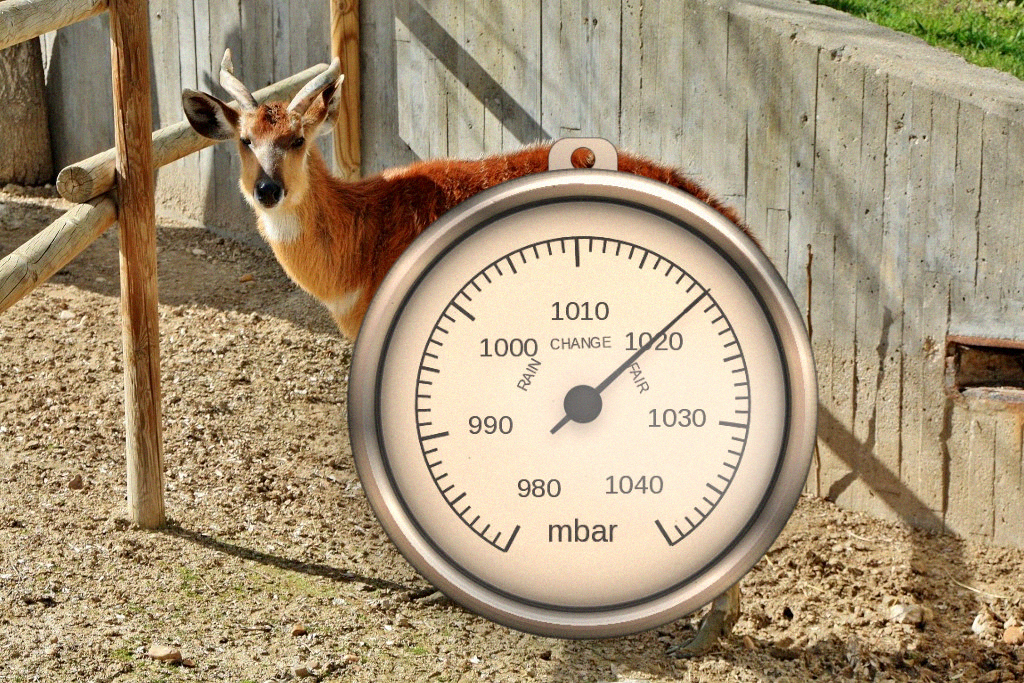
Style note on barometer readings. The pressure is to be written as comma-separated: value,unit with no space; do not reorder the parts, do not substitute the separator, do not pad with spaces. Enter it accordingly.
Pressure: 1020,mbar
